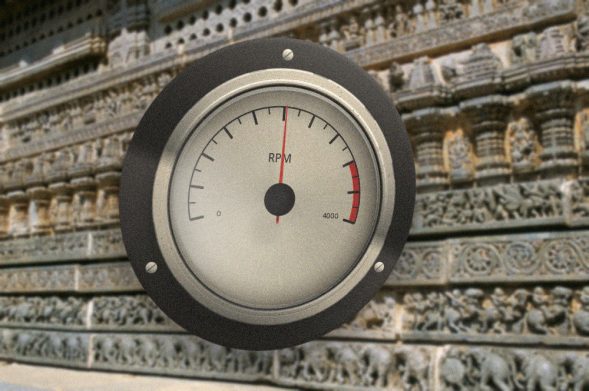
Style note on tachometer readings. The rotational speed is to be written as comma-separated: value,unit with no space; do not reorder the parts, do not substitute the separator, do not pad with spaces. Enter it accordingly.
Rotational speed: 2000,rpm
